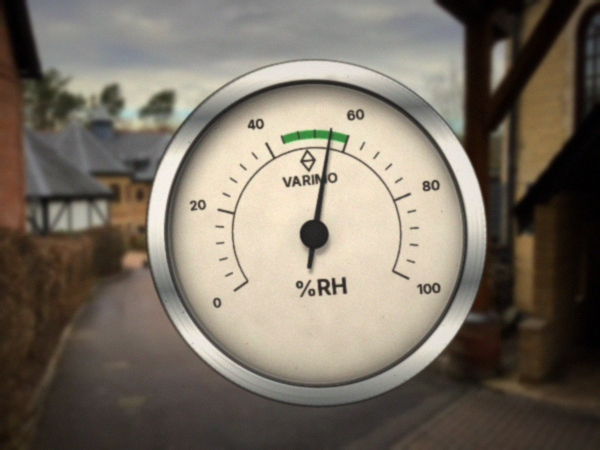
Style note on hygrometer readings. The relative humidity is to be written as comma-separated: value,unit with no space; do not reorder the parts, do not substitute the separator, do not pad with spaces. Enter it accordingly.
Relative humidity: 56,%
